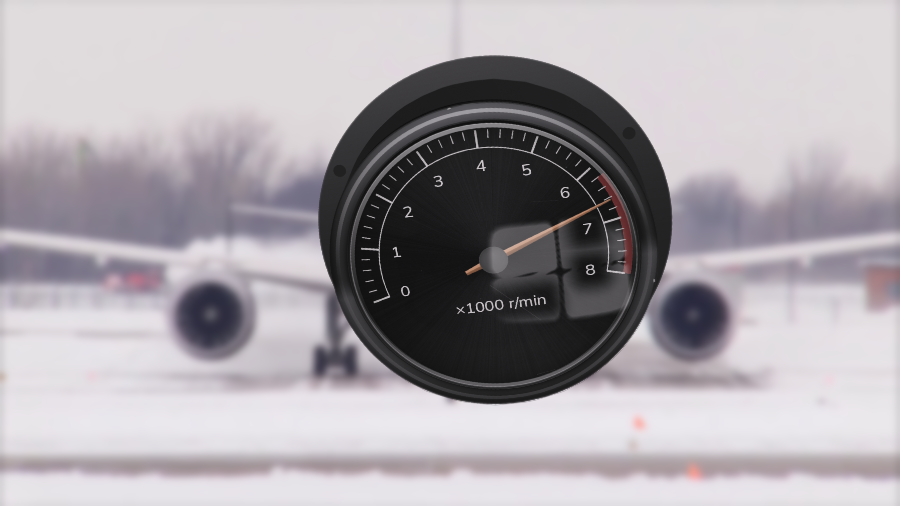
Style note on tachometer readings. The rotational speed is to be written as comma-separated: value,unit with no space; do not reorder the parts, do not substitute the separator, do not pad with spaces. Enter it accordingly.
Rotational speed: 6600,rpm
